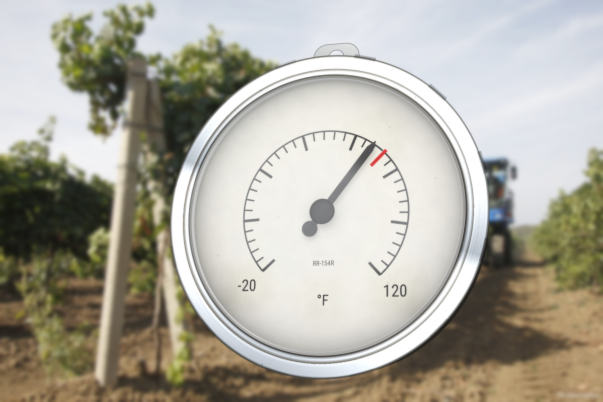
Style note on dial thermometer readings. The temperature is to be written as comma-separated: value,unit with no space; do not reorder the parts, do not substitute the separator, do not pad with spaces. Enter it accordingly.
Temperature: 68,°F
